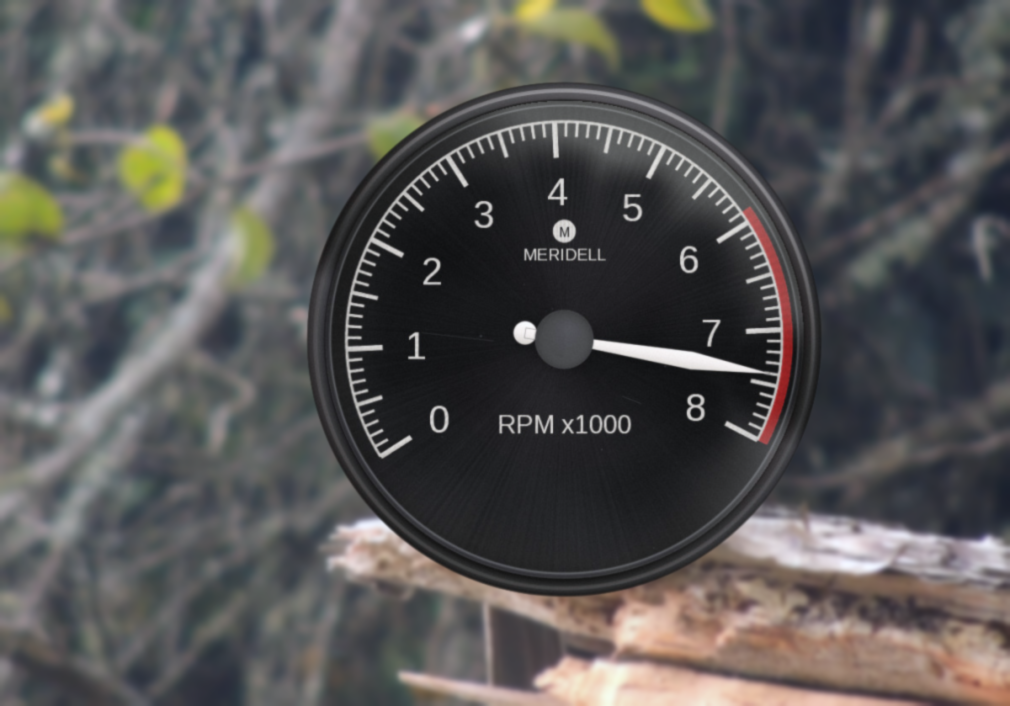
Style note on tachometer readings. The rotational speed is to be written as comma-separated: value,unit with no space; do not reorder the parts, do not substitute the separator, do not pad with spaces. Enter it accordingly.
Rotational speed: 7400,rpm
